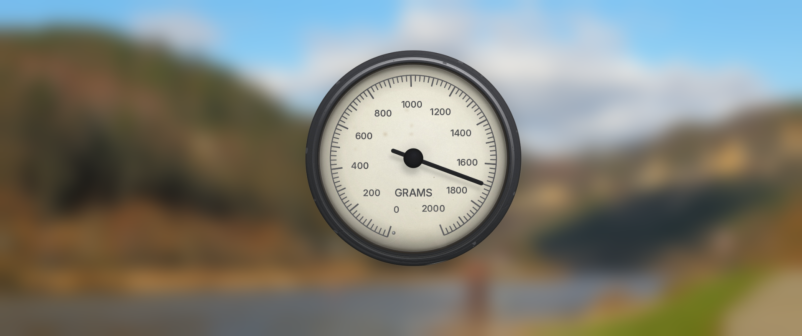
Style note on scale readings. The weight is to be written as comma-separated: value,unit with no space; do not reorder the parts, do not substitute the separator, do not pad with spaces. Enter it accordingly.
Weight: 1700,g
